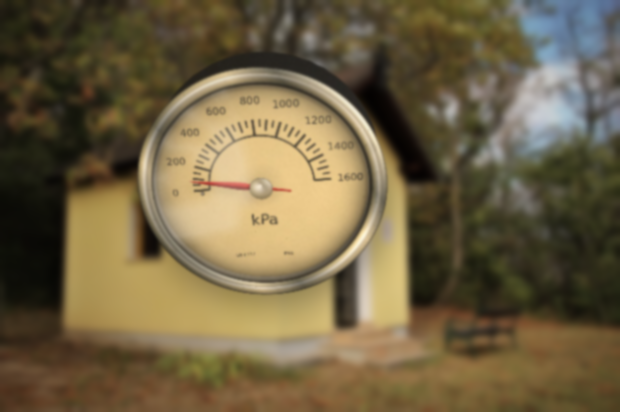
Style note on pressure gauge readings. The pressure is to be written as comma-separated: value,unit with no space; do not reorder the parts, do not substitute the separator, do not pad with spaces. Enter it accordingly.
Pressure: 100,kPa
